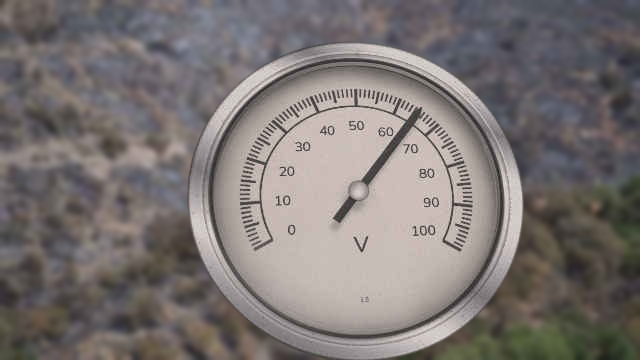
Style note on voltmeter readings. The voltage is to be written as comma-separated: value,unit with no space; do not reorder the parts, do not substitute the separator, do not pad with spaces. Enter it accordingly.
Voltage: 65,V
